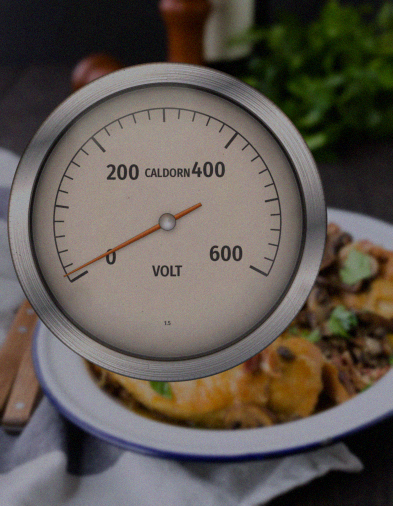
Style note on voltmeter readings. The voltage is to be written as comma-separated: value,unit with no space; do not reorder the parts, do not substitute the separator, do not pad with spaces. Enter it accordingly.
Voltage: 10,V
